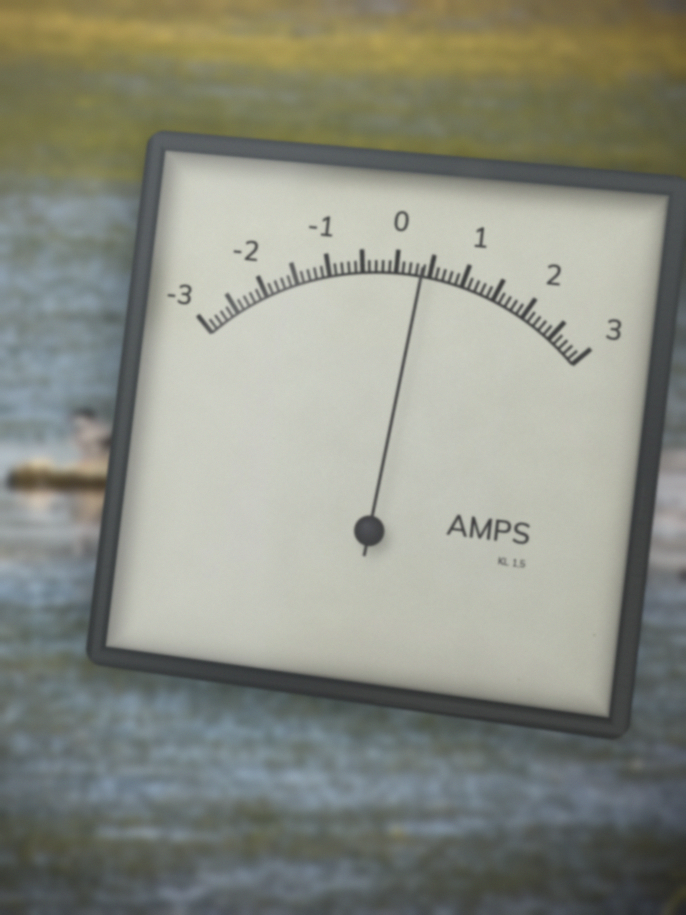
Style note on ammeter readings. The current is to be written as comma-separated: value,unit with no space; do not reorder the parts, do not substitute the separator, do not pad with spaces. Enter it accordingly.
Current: 0.4,A
